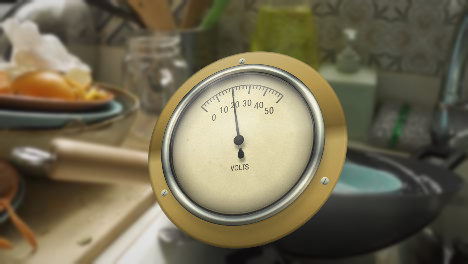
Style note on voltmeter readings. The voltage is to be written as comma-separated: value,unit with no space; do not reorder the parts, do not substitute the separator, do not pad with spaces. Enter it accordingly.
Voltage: 20,V
